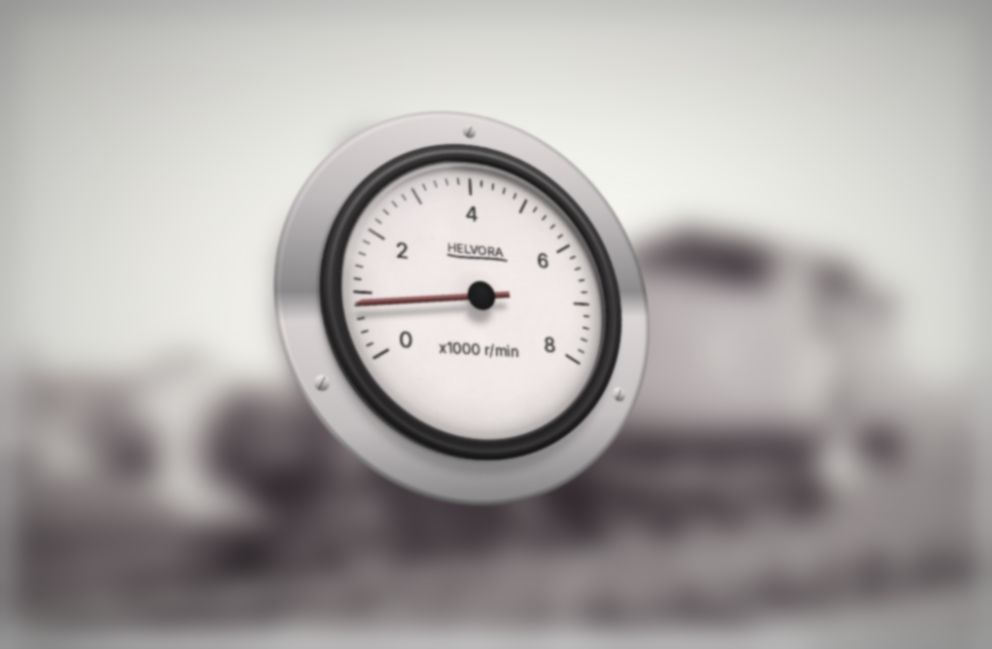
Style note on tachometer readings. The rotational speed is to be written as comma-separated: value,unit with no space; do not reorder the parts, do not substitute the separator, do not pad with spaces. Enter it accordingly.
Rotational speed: 800,rpm
